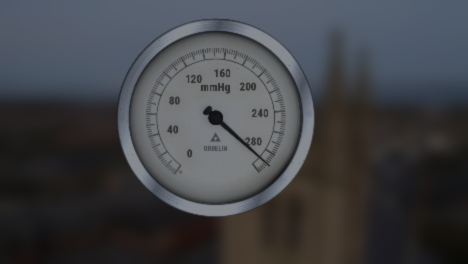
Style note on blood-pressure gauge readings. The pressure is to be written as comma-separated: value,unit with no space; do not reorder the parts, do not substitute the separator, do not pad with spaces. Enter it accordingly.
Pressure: 290,mmHg
